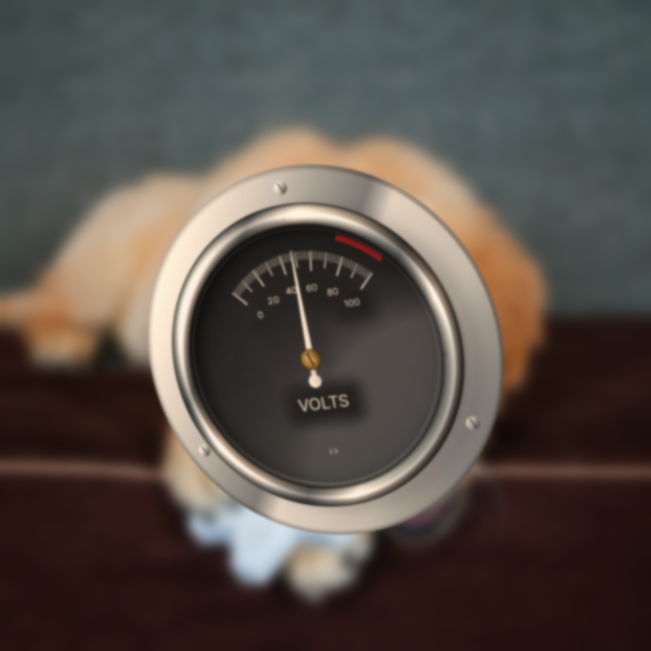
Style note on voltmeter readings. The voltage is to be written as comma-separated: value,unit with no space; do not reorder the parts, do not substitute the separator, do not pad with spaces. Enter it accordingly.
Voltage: 50,V
